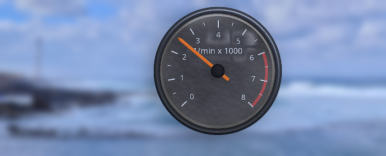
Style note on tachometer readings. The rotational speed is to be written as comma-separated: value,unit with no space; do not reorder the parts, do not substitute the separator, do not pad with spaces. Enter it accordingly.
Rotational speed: 2500,rpm
